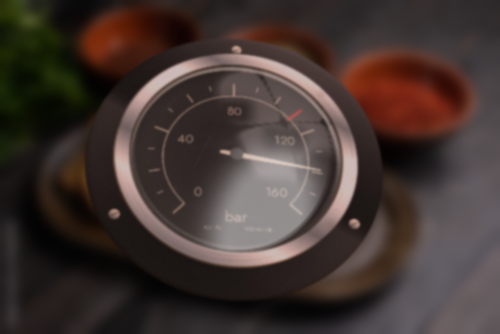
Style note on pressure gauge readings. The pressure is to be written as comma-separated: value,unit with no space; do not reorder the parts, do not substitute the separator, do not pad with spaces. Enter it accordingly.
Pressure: 140,bar
